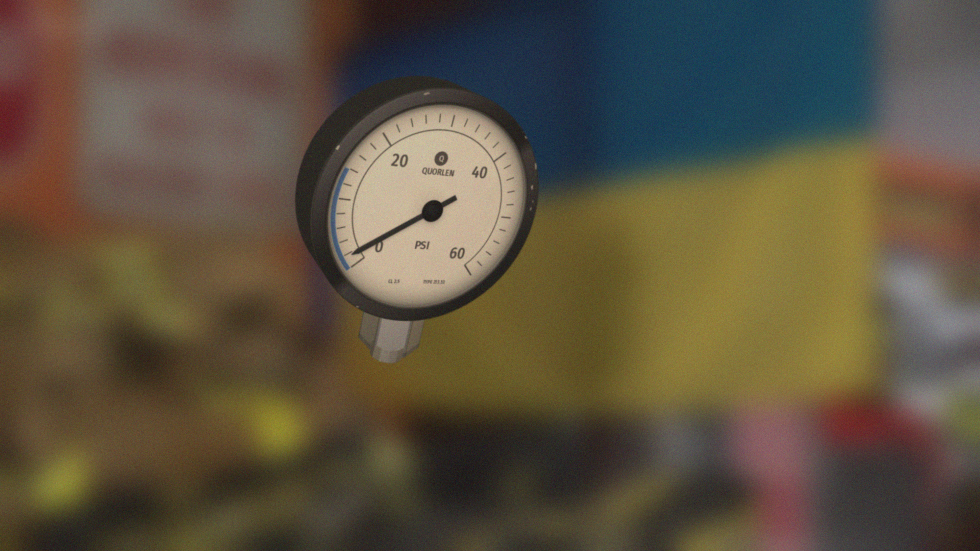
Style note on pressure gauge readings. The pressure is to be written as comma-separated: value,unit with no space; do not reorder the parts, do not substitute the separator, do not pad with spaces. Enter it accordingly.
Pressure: 2,psi
